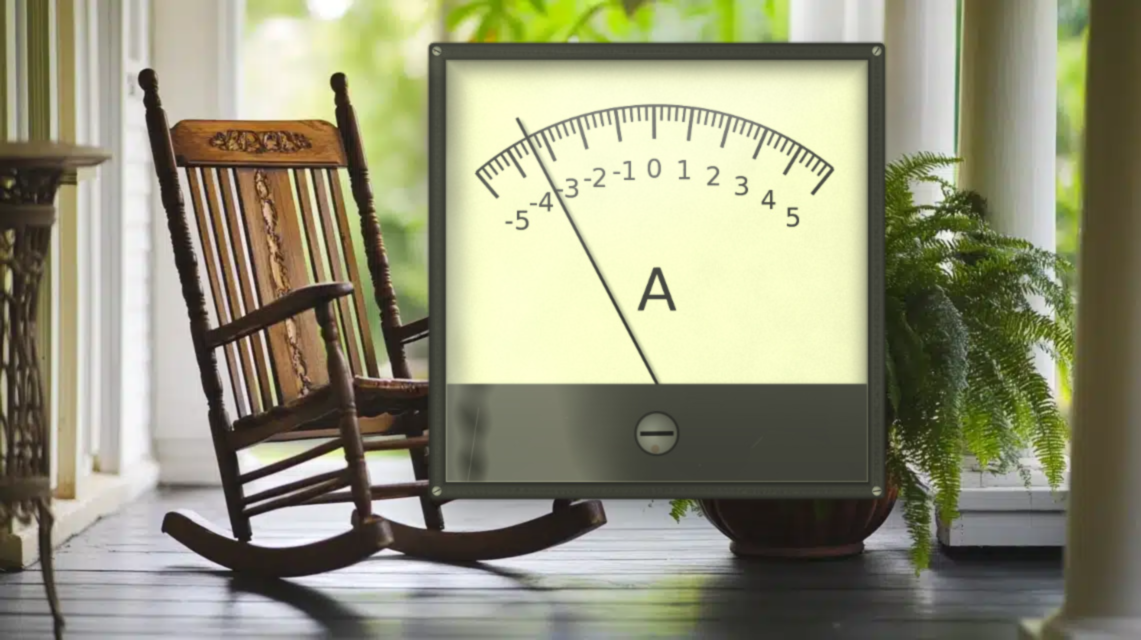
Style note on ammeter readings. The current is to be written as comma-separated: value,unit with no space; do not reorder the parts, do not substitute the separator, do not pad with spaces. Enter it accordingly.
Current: -3.4,A
